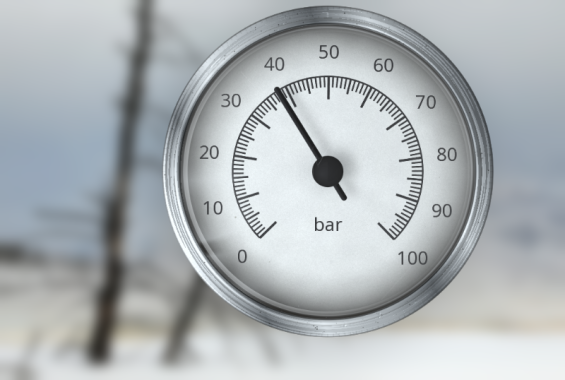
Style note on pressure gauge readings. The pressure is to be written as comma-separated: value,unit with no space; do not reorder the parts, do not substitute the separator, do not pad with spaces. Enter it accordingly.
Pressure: 38,bar
